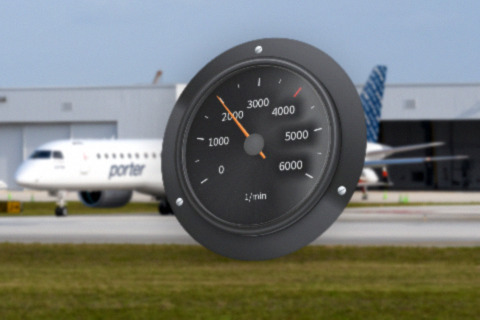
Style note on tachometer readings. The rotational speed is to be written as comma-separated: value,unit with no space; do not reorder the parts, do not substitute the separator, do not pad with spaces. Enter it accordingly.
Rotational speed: 2000,rpm
